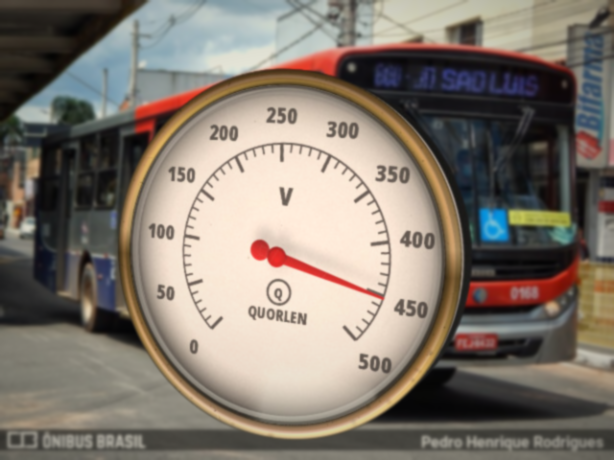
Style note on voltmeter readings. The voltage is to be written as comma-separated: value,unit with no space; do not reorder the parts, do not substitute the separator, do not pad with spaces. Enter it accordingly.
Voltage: 450,V
